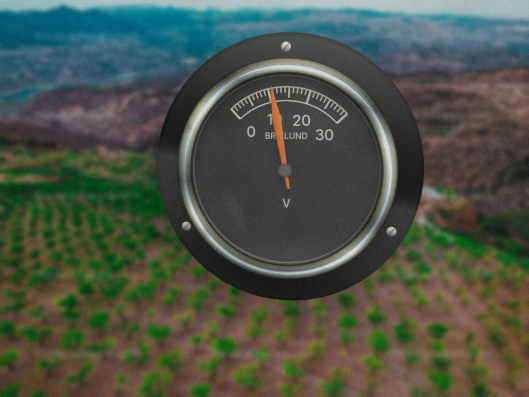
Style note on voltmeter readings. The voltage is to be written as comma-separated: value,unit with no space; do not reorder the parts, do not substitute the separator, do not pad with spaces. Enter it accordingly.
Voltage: 11,V
